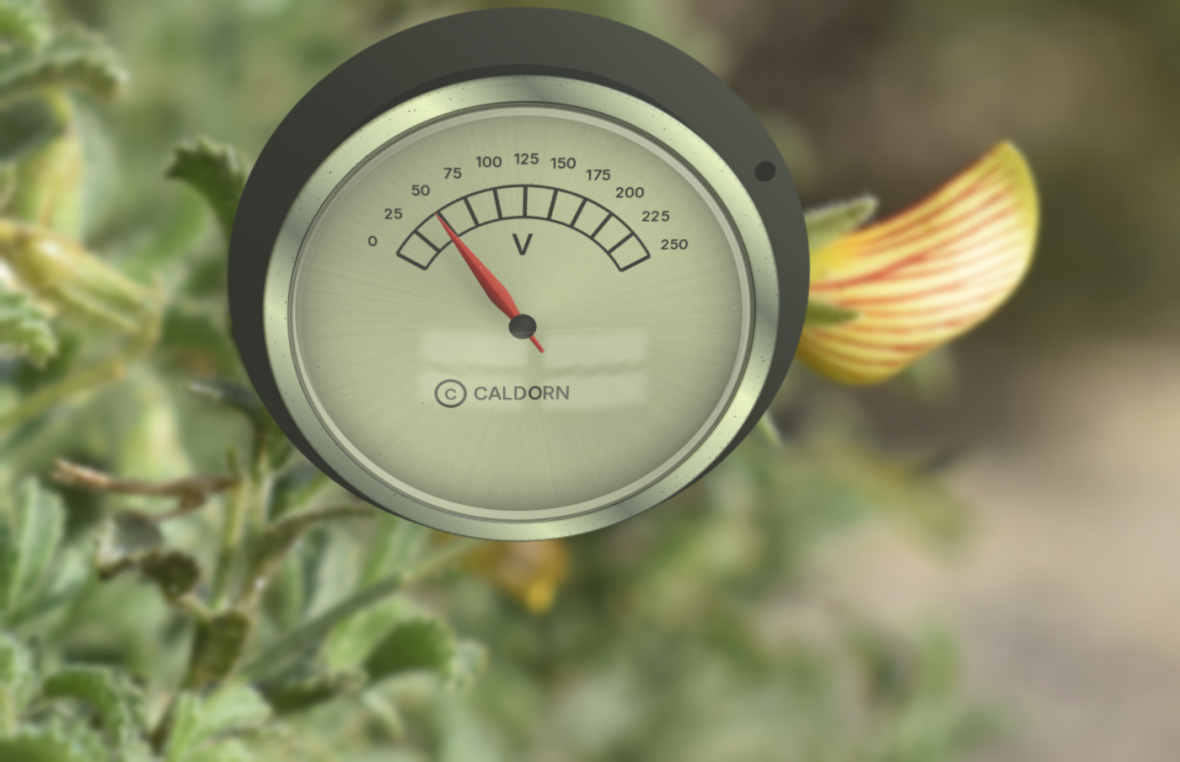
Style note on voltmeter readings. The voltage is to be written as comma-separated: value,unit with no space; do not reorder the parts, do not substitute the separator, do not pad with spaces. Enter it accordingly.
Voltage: 50,V
